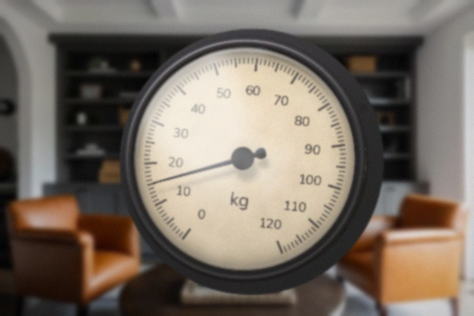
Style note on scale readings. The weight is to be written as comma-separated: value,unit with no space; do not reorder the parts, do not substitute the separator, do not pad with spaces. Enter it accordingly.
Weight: 15,kg
